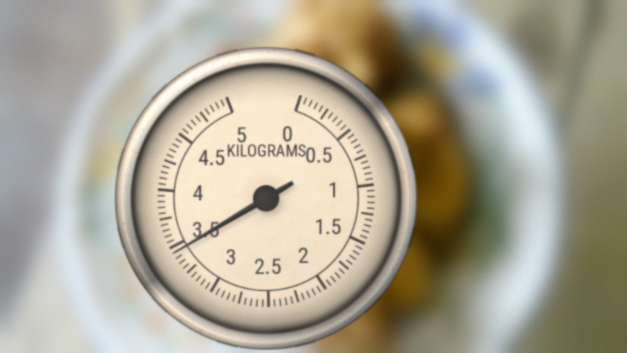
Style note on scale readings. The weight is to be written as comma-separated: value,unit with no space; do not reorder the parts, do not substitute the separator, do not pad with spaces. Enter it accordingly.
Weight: 3.45,kg
